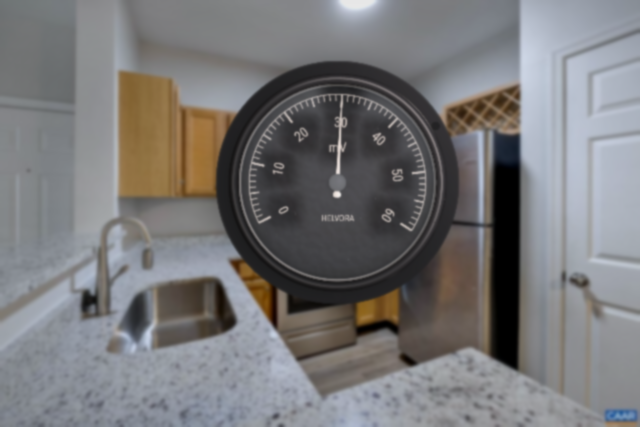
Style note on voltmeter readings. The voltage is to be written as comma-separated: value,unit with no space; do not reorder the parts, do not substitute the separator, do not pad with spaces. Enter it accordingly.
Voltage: 30,mV
